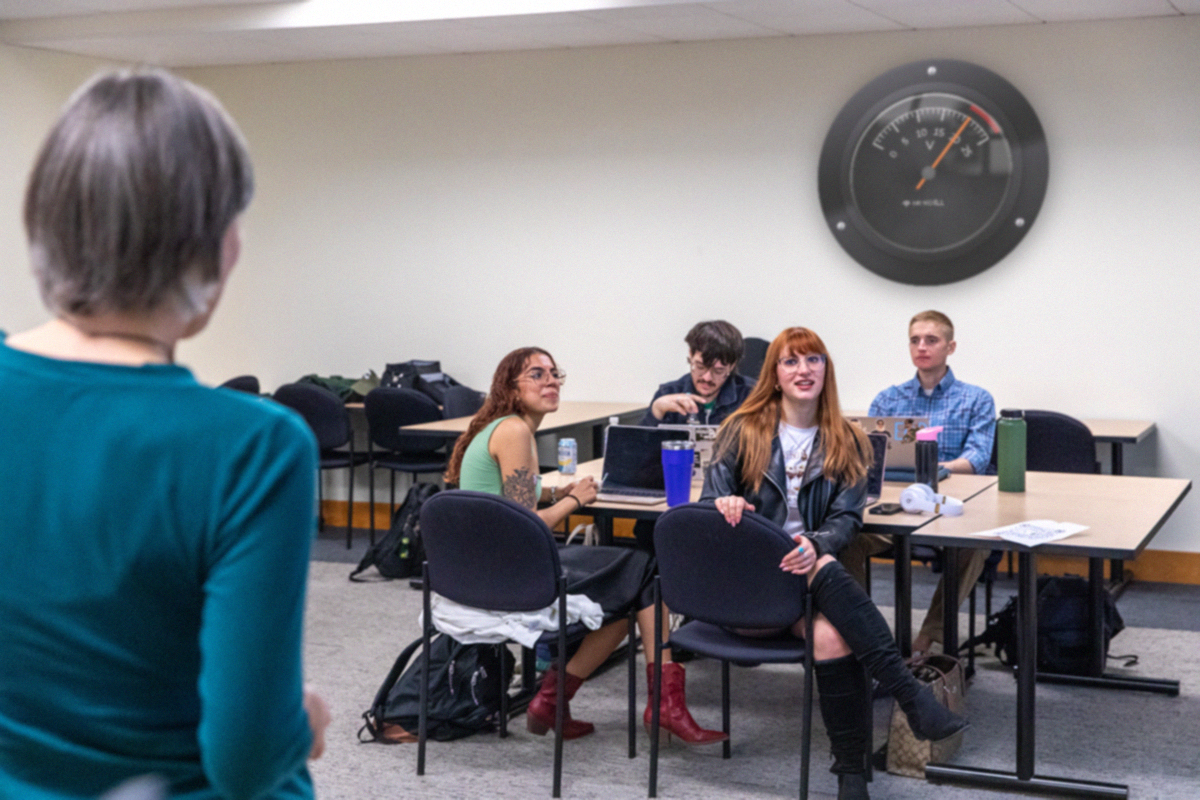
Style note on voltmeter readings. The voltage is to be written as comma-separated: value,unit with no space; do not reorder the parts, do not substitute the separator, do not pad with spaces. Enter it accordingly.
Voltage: 20,V
